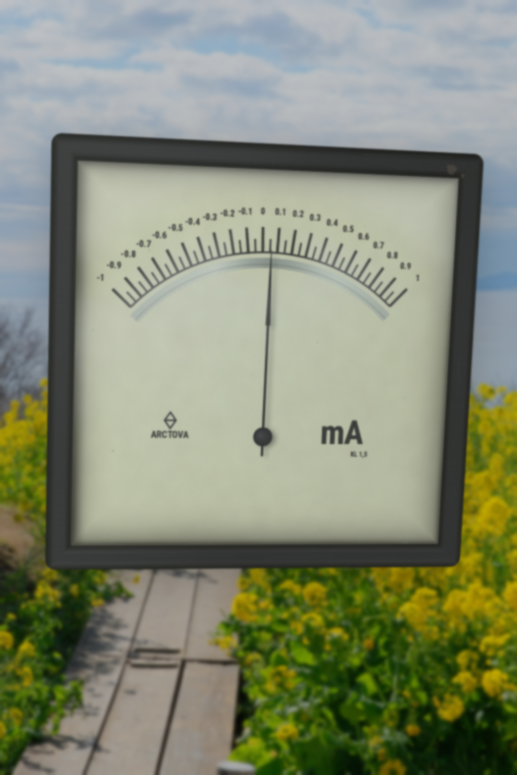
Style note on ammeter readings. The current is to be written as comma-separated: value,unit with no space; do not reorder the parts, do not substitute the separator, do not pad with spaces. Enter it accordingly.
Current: 0.05,mA
